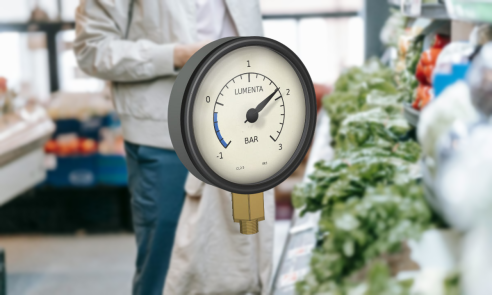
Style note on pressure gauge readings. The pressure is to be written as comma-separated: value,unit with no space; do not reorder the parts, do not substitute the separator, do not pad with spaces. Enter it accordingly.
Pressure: 1.8,bar
